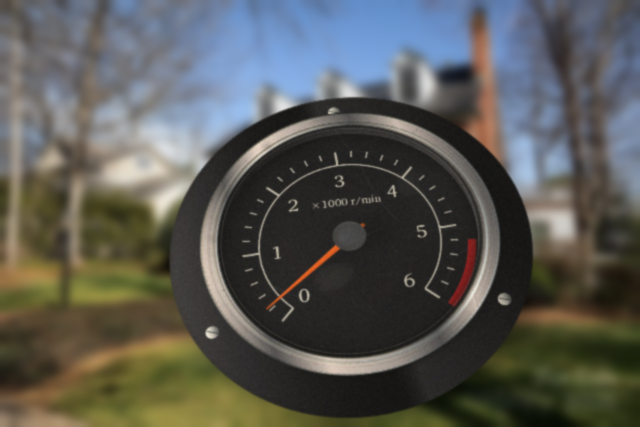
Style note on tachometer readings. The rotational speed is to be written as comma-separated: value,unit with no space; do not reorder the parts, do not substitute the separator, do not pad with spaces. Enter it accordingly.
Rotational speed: 200,rpm
